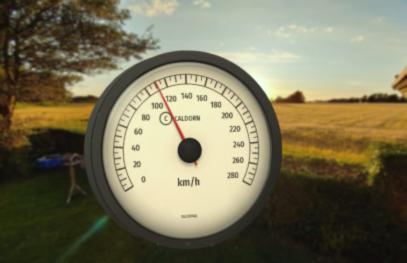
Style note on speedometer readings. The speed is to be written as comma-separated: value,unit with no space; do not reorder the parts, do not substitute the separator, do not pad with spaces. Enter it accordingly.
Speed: 110,km/h
